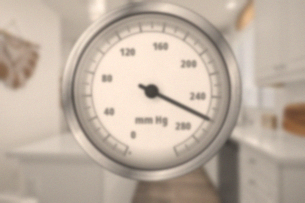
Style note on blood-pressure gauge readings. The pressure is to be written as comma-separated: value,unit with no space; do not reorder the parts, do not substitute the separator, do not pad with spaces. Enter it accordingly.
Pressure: 260,mmHg
